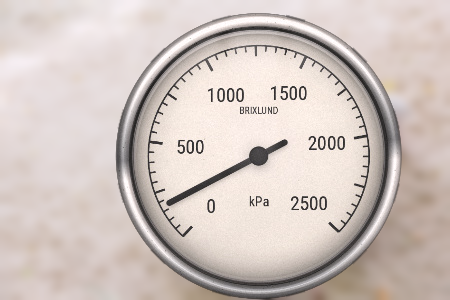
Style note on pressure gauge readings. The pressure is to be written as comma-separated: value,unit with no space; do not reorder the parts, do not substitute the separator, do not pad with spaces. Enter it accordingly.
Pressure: 175,kPa
